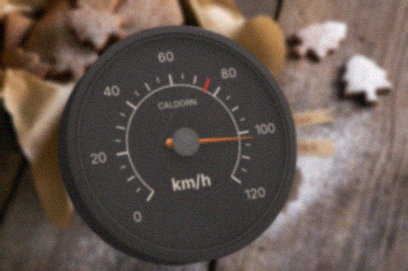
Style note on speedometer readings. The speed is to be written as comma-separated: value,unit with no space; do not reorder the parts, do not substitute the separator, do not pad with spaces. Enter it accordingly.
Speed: 102.5,km/h
